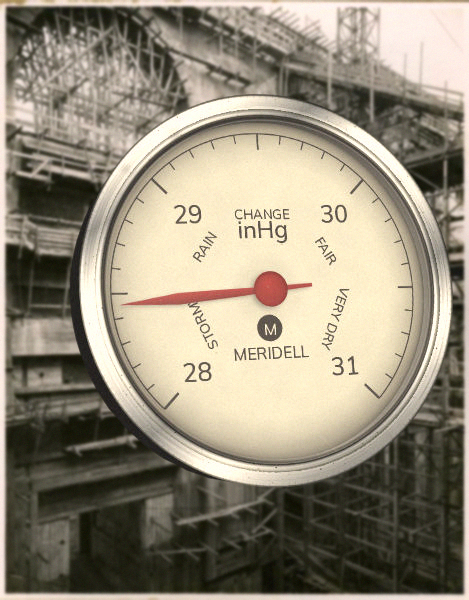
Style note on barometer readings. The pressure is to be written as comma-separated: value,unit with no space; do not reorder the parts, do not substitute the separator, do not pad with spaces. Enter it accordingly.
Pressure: 28.45,inHg
